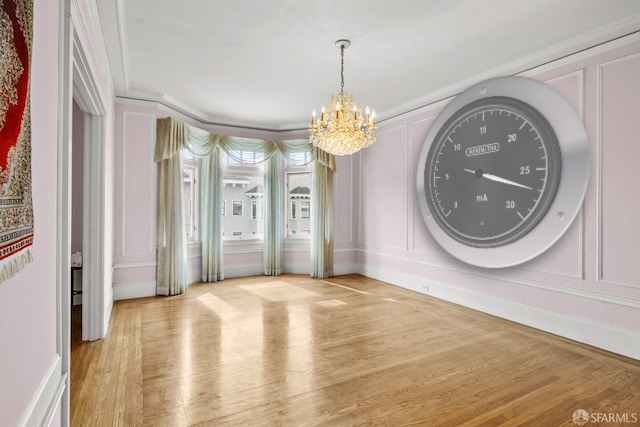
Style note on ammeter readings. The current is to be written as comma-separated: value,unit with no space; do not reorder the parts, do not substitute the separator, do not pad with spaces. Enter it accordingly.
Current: 27,mA
